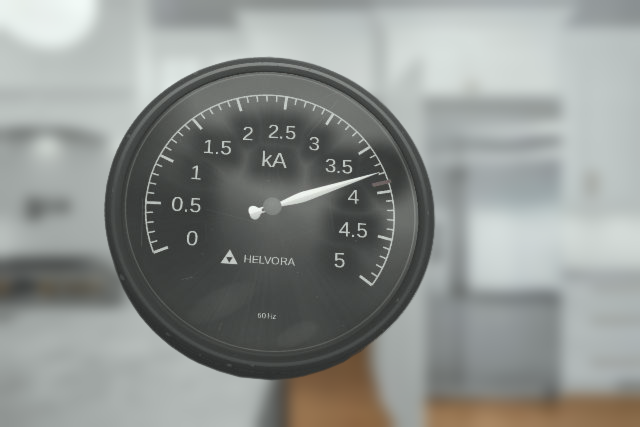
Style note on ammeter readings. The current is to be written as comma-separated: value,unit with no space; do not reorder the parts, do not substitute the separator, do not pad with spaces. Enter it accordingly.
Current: 3.8,kA
